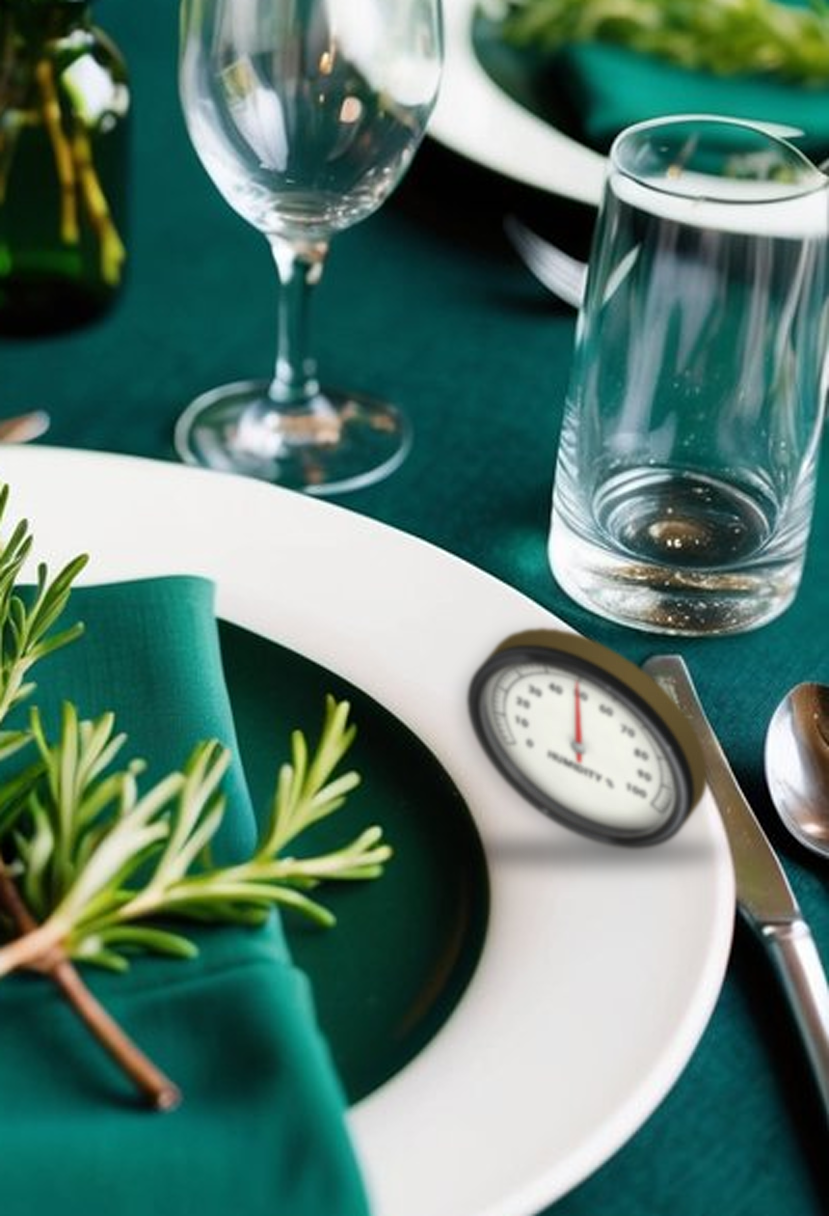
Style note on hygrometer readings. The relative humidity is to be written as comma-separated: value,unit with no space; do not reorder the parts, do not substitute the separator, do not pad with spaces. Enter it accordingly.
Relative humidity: 50,%
